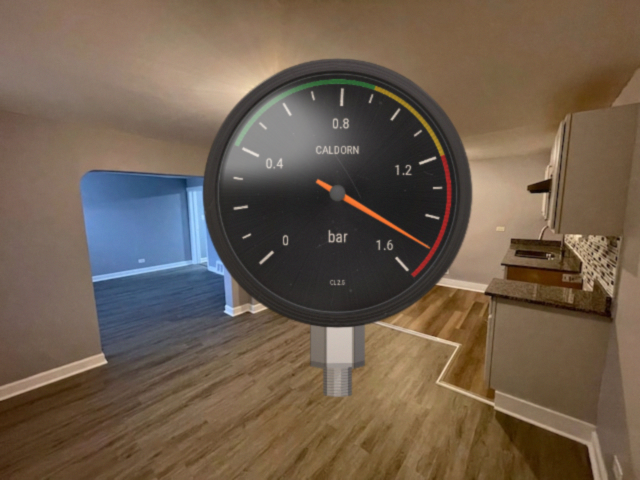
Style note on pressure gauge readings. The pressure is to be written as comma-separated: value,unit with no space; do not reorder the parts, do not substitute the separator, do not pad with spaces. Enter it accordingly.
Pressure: 1.5,bar
